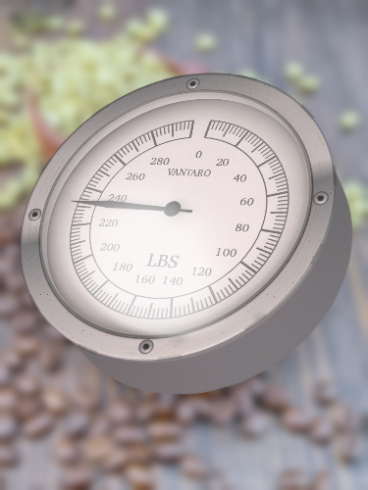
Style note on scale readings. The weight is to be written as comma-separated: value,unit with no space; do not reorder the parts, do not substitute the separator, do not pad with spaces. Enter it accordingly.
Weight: 230,lb
